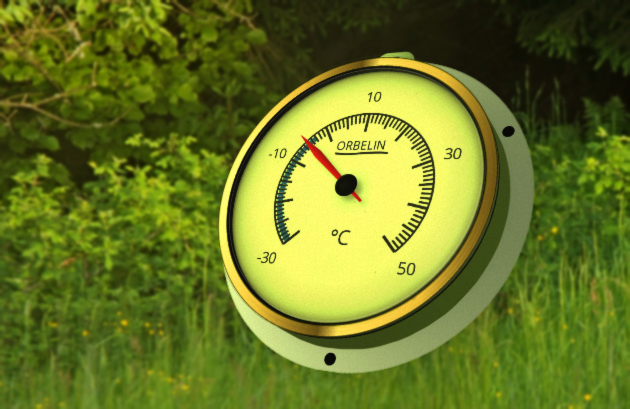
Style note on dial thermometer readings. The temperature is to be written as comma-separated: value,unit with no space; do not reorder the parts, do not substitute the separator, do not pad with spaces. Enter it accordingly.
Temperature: -5,°C
